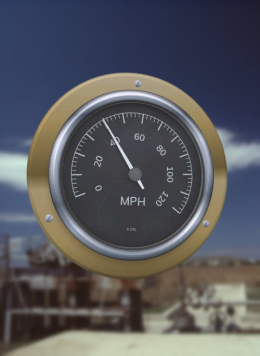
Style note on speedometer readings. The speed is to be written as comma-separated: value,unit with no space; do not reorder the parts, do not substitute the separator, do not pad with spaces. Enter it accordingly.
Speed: 40,mph
